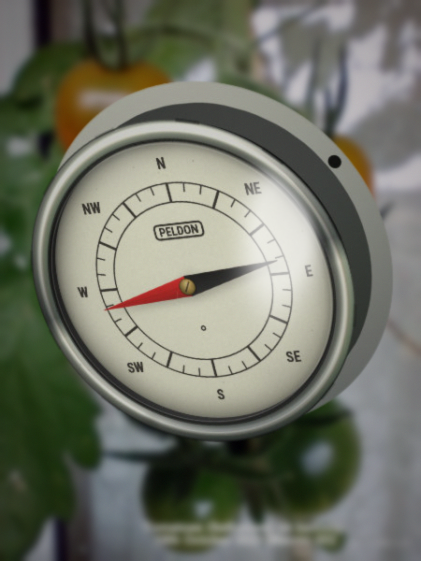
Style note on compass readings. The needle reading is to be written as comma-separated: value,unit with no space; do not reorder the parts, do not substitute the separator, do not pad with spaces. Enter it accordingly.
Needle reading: 260,°
